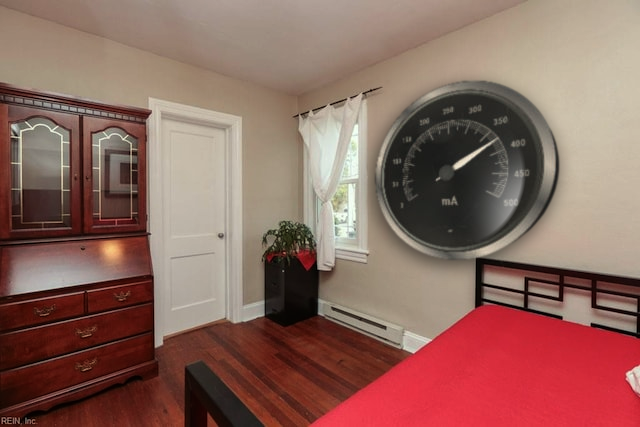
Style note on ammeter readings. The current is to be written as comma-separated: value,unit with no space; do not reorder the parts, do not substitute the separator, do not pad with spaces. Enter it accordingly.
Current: 375,mA
